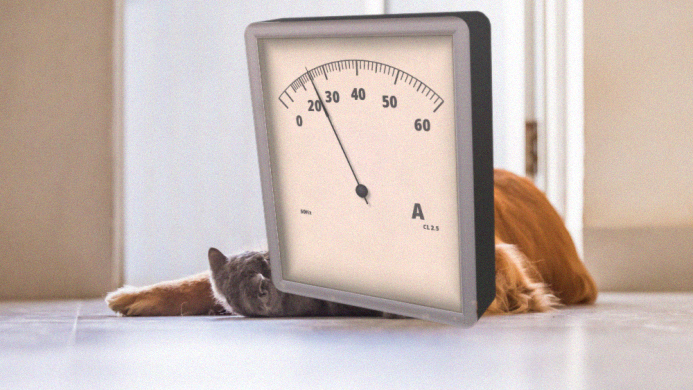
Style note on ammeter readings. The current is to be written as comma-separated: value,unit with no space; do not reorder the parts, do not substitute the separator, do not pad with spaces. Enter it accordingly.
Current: 25,A
